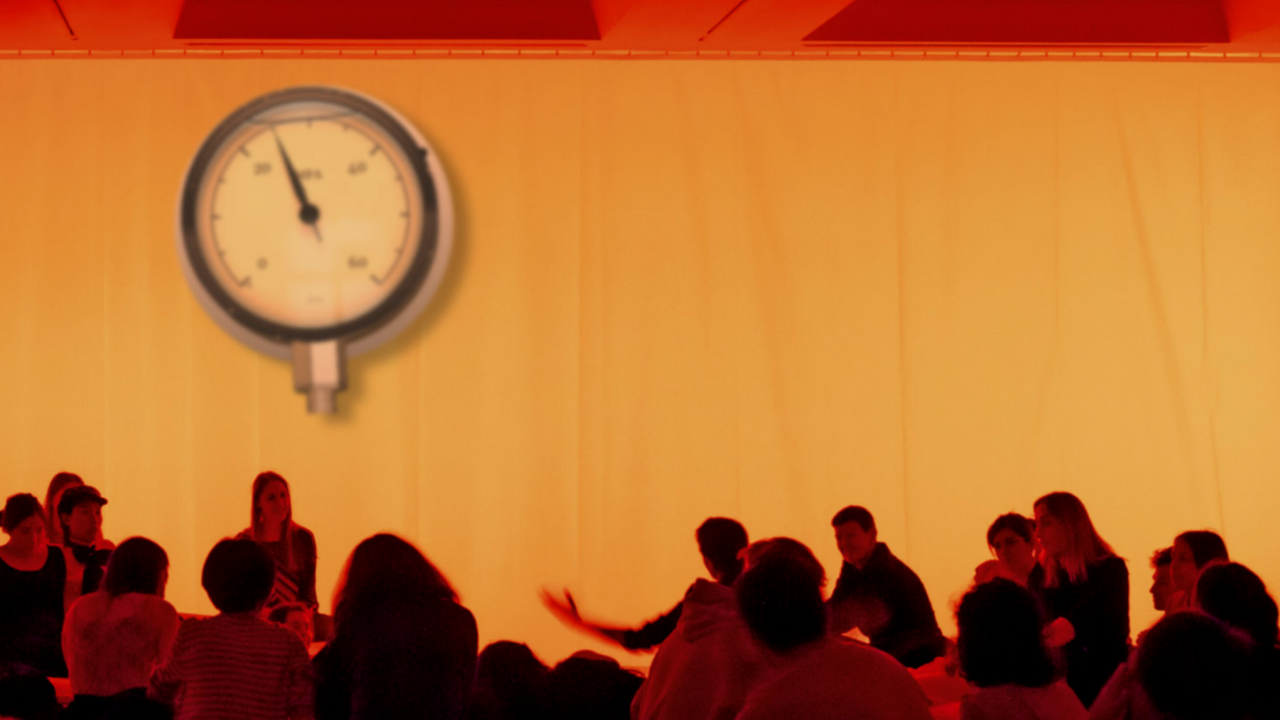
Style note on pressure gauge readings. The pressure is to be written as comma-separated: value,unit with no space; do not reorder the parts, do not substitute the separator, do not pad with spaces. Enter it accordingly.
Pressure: 25,MPa
